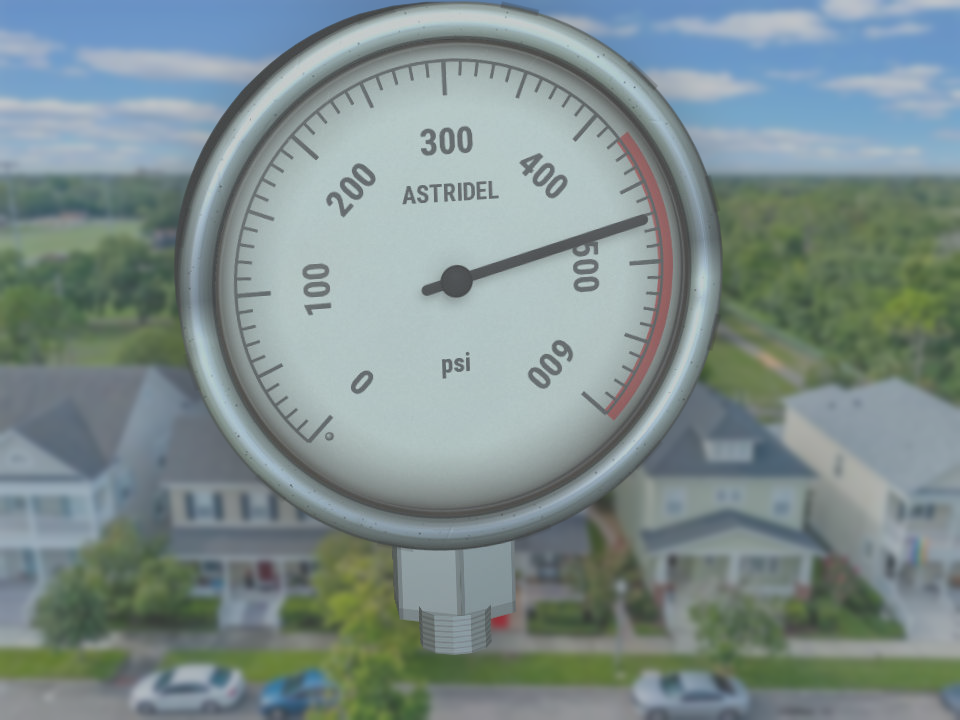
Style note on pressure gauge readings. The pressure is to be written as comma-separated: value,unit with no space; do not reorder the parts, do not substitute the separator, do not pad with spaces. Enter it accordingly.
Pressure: 470,psi
